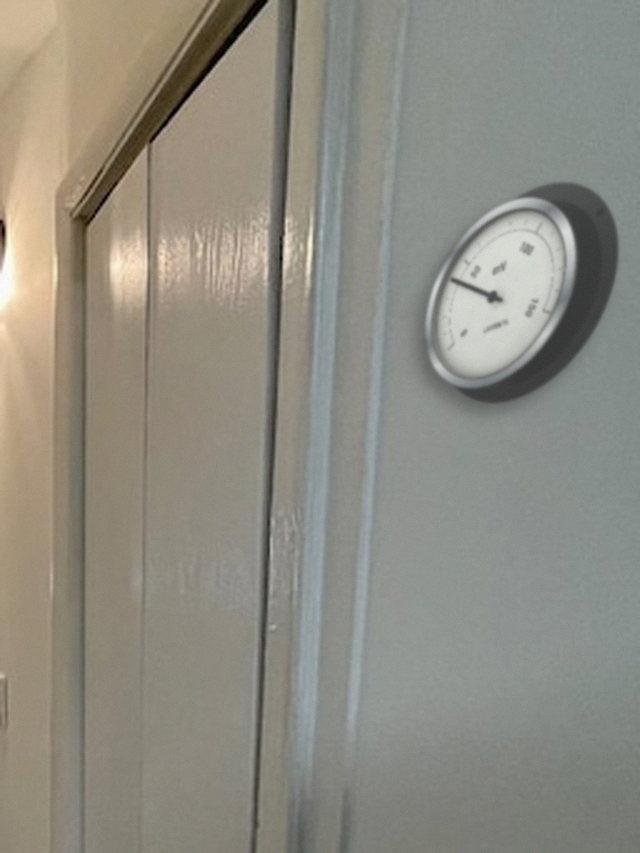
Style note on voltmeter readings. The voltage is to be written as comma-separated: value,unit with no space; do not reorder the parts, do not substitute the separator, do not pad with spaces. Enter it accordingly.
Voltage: 40,mV
